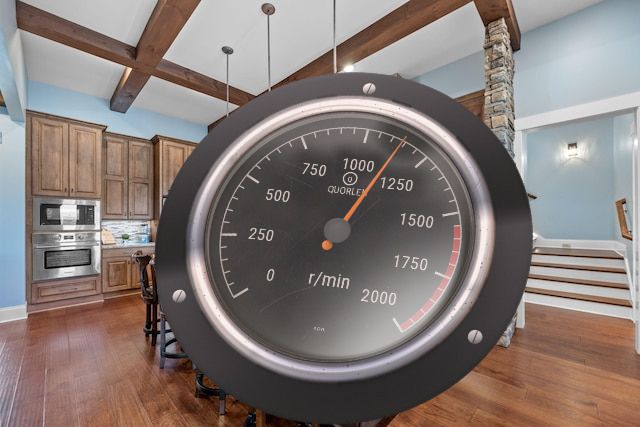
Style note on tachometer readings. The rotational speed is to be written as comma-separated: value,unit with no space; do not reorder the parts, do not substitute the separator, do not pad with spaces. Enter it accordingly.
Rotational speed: 1150,rpm
